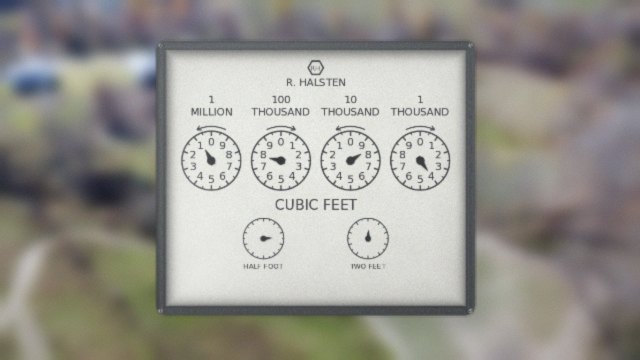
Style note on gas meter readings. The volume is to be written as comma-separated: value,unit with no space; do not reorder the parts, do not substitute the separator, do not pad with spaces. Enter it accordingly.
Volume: 78400,ft³
